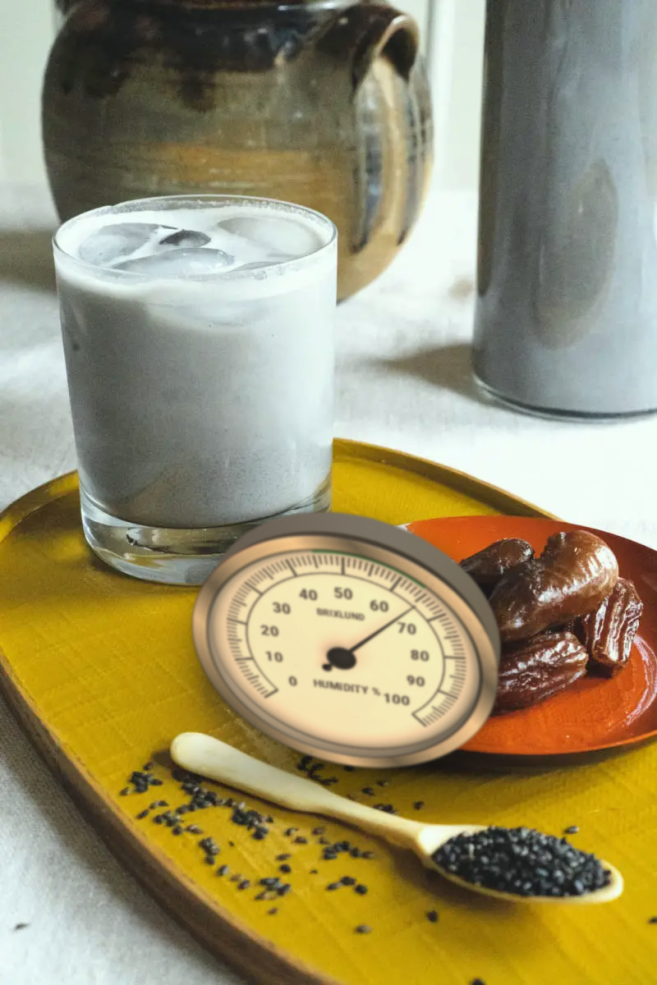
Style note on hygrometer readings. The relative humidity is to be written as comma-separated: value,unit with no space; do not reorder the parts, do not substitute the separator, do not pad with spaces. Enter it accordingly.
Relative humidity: 65,%
